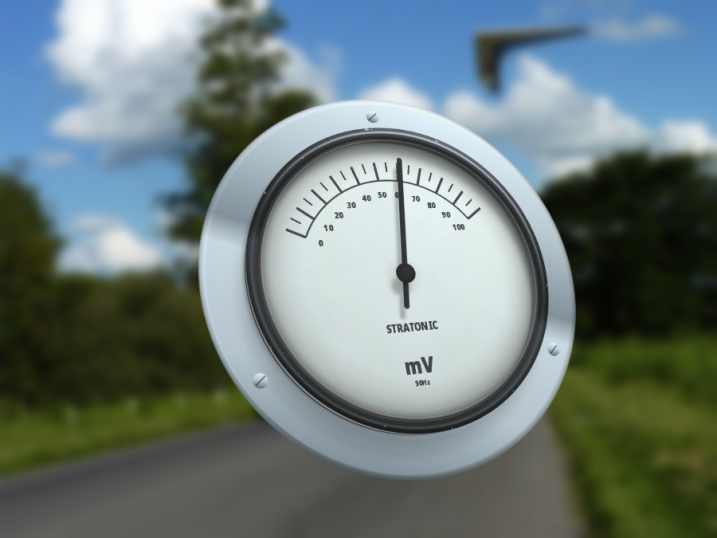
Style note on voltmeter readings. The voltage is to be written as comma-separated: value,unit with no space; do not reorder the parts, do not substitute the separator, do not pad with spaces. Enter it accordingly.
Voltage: 60,mV
